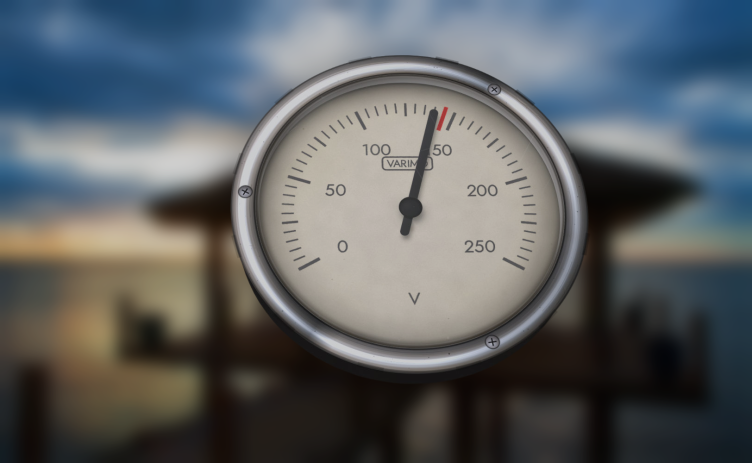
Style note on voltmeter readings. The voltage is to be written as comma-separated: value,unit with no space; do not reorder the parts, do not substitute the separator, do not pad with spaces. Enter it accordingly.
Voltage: 140,V
